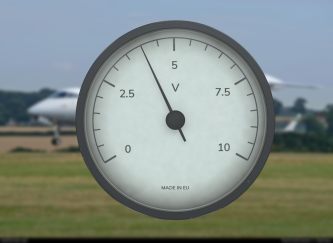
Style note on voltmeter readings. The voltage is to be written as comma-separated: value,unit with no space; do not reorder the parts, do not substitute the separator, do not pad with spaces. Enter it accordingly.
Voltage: 4,V
